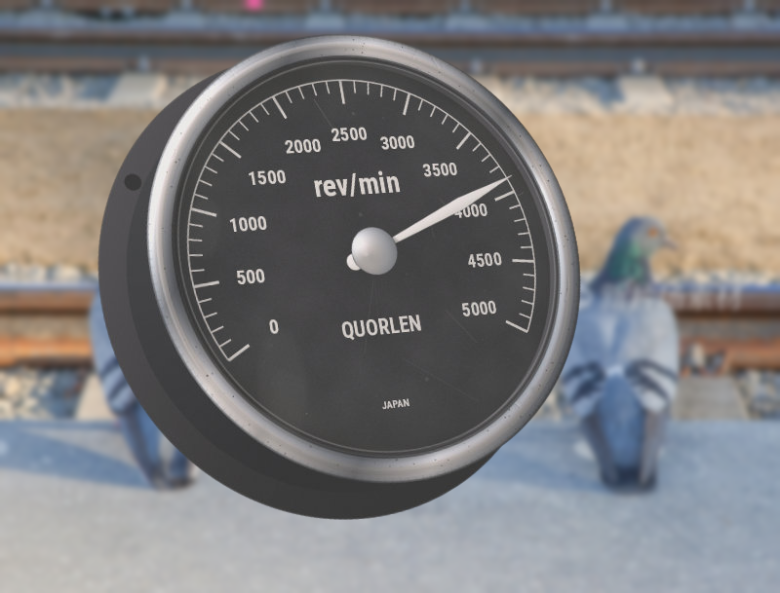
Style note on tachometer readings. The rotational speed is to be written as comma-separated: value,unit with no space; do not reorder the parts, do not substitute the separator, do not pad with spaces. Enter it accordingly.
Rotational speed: 3900,rpm
